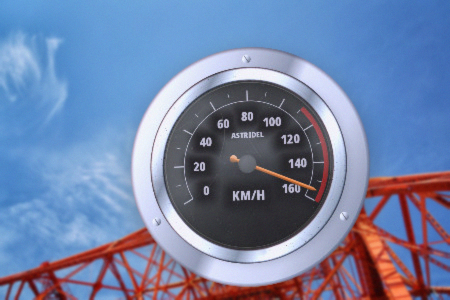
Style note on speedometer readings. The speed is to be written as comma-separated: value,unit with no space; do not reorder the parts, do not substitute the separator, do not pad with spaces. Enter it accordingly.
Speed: 155,km/h
